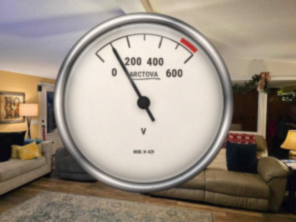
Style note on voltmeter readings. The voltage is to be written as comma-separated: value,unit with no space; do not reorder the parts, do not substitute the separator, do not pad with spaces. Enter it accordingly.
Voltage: 100,V
